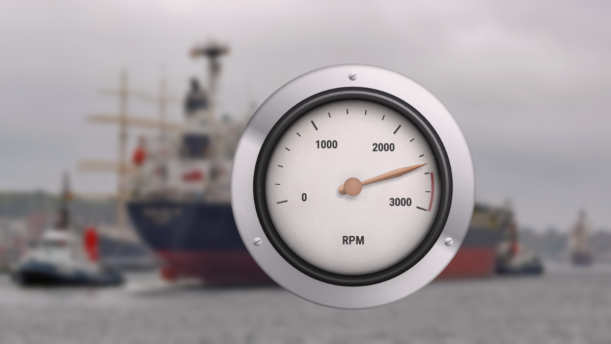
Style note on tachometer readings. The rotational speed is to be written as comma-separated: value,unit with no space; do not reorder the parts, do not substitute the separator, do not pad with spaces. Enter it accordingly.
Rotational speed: 2500,rpm
